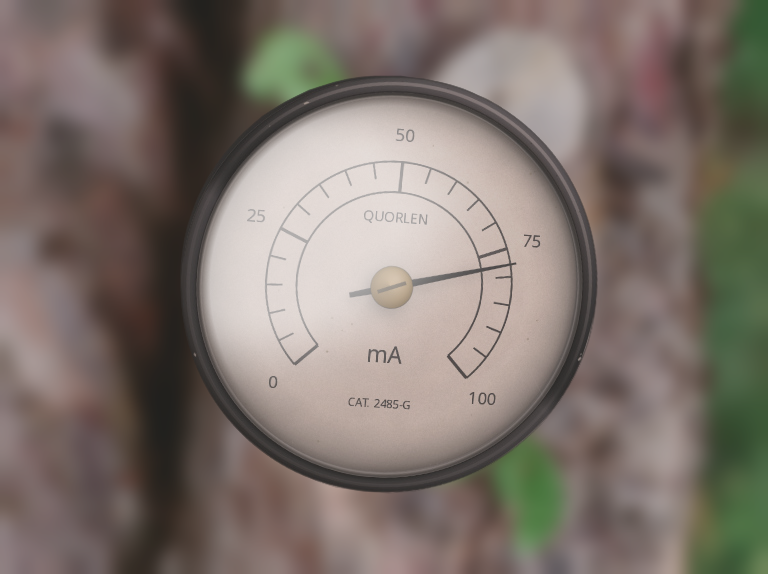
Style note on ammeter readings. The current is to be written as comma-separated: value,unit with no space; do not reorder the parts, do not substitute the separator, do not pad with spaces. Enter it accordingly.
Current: 77.5,mA
